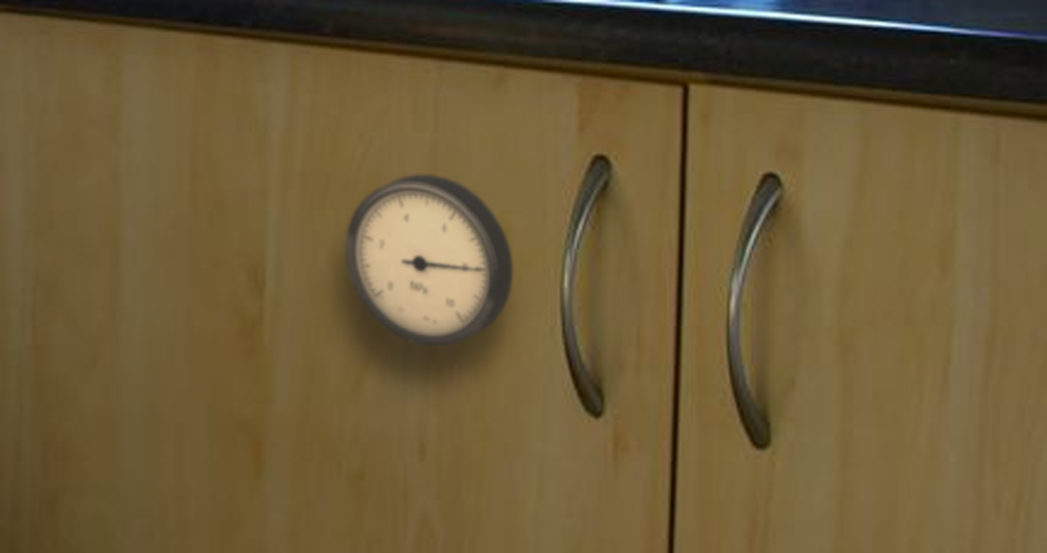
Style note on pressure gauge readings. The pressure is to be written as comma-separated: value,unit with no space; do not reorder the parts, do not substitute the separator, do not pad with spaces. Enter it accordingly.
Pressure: 8,MPa
